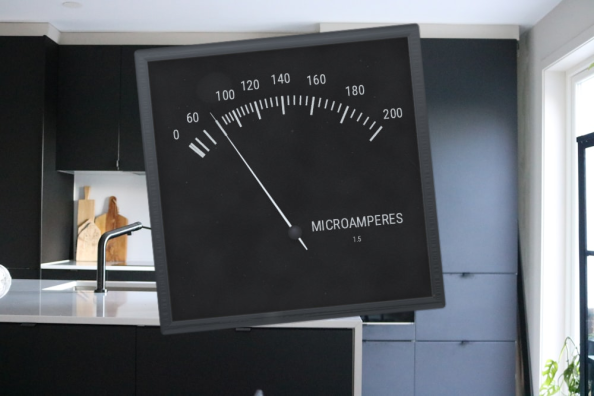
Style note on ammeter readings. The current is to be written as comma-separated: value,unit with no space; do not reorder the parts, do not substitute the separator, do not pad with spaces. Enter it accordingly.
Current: 80,µA
